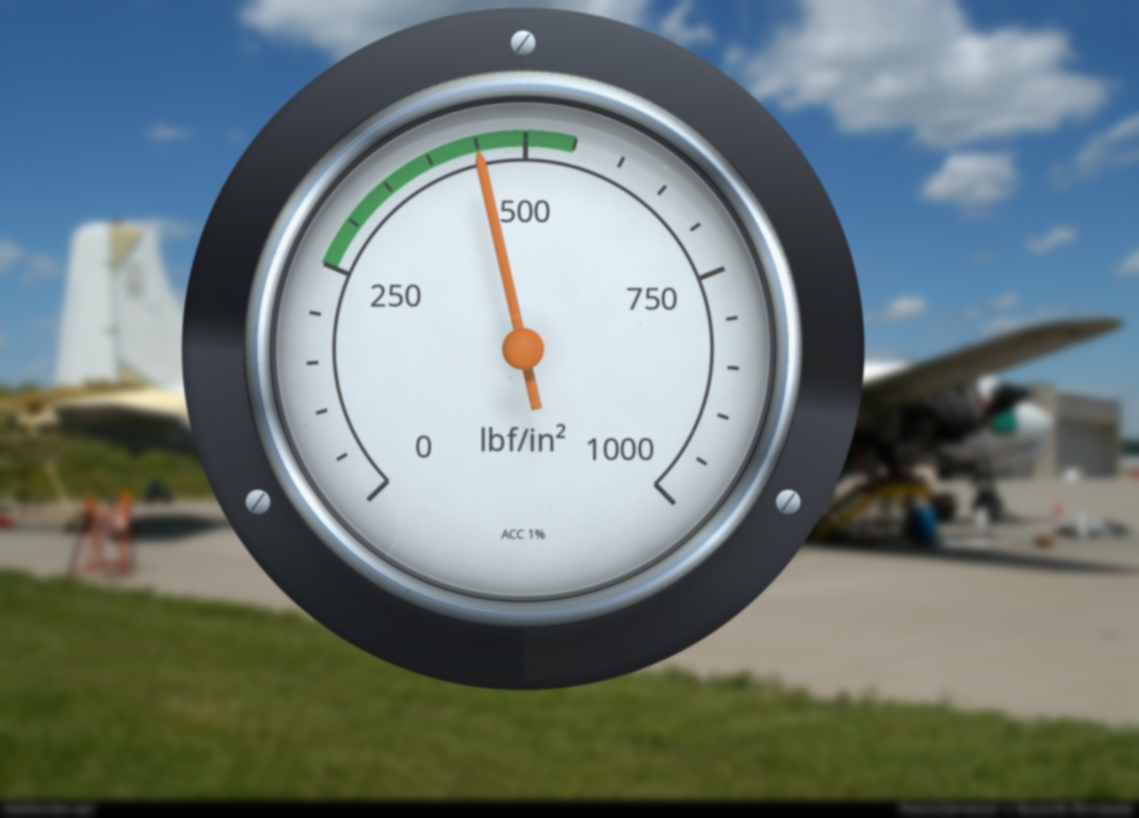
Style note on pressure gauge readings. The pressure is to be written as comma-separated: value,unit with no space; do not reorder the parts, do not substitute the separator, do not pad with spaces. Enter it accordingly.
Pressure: 450,psi
